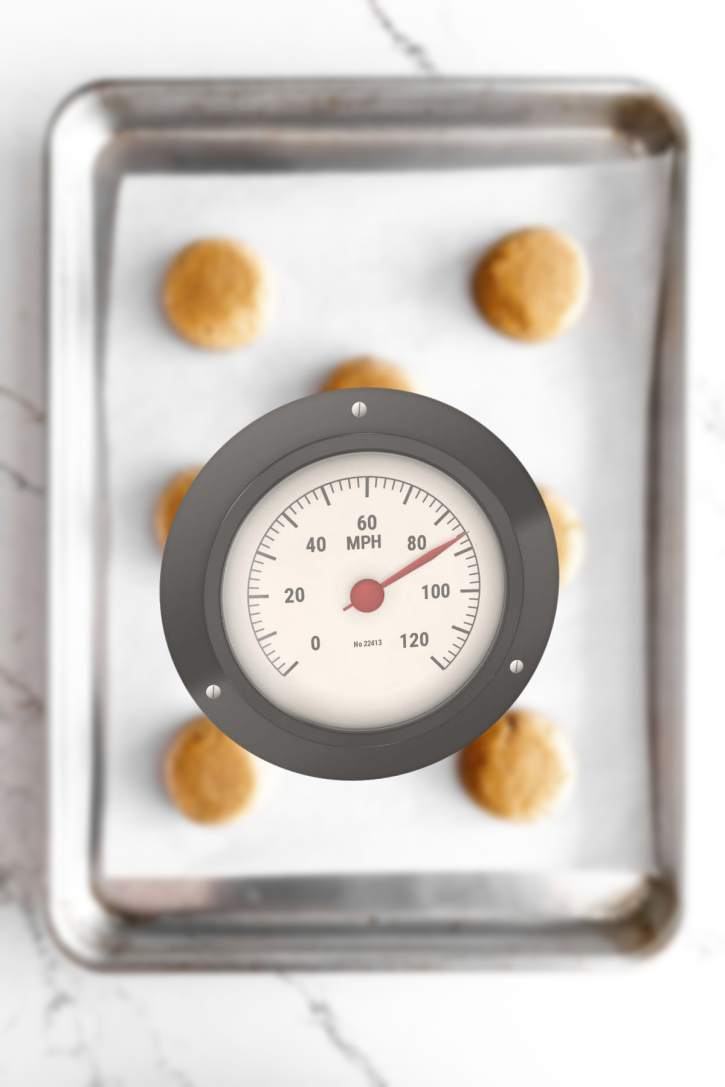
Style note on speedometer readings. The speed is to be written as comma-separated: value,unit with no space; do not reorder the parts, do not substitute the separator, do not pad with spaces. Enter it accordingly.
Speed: 86,mph
